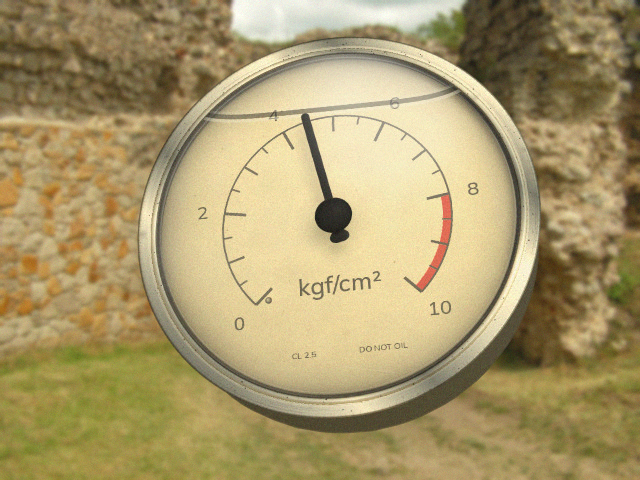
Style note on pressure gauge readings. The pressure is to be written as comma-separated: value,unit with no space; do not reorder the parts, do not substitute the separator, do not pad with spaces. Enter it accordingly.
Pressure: 4.5,kg/cm²
